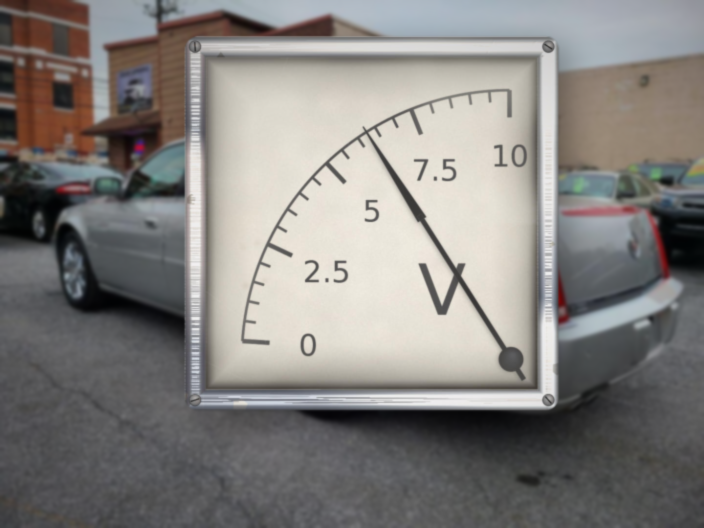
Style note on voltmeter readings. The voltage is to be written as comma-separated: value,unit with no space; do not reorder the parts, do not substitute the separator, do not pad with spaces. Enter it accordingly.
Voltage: 6.25,V
